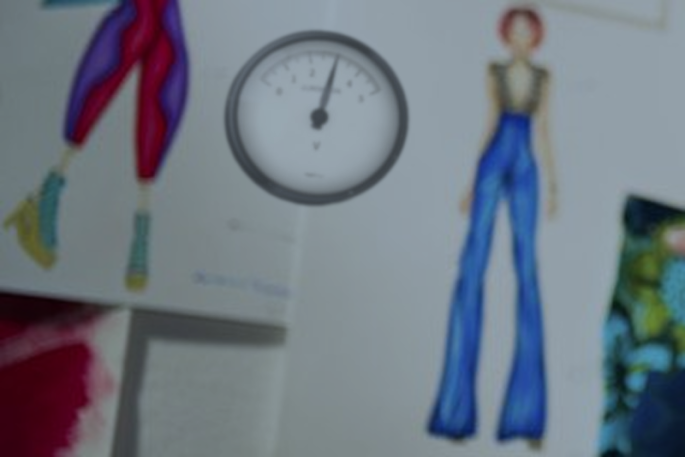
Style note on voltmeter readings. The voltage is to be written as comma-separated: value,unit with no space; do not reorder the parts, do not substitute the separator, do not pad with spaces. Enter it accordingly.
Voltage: 3,V
